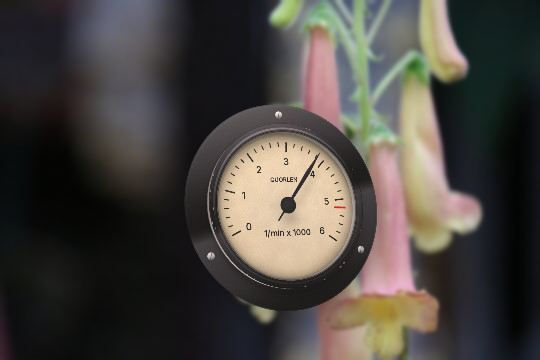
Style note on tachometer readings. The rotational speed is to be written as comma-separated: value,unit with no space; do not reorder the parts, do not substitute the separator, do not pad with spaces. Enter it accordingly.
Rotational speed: 3800,rpm
